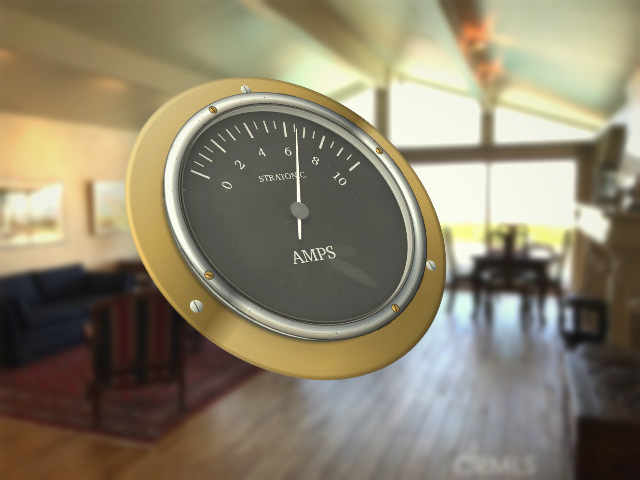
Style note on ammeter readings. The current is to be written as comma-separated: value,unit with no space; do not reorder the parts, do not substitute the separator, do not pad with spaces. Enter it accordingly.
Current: 6.5,A
